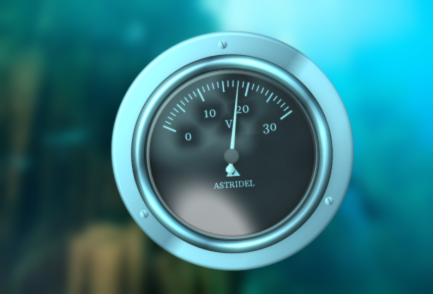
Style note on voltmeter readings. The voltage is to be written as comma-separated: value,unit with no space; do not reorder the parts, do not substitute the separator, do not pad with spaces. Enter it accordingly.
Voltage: 18,V
